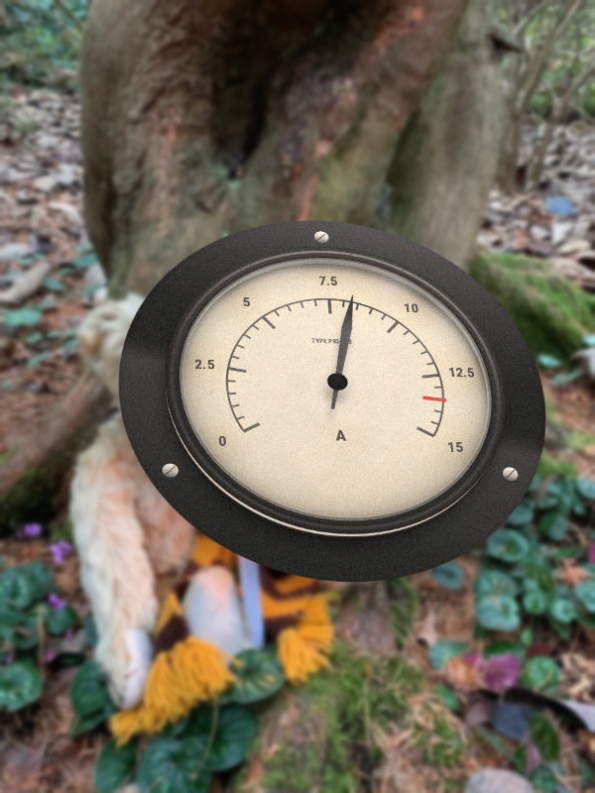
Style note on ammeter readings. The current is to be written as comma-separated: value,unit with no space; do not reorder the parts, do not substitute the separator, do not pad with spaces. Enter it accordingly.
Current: 8.25,A
